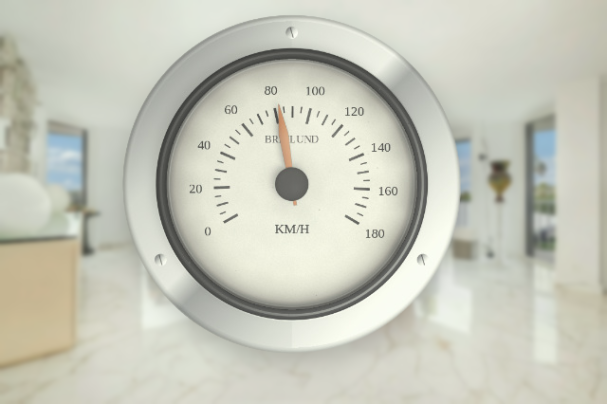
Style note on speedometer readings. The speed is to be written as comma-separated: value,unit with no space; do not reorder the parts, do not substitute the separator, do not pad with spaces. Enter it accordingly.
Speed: 82.5,km/h
